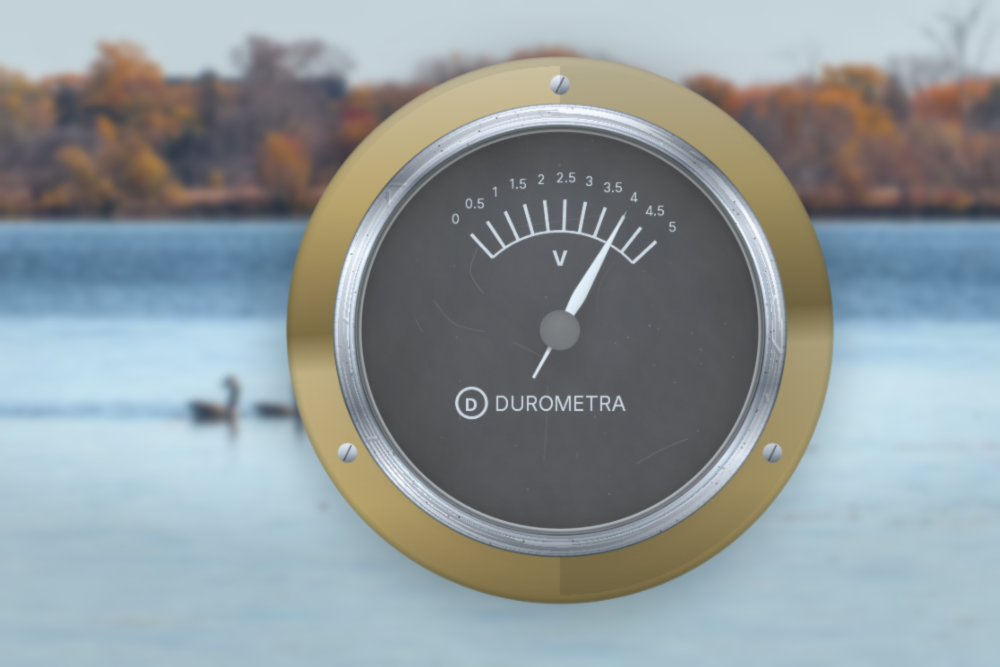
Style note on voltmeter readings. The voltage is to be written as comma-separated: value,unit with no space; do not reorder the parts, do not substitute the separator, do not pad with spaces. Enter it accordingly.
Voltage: 4,V
